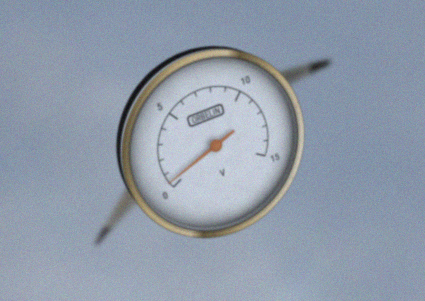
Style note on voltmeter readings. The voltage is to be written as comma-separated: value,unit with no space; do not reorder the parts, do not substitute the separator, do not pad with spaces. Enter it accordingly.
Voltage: 0.5,V
